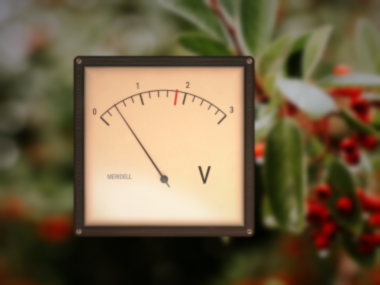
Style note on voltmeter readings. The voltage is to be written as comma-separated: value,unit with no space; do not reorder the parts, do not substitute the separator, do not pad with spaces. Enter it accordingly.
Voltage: 0.4,V
